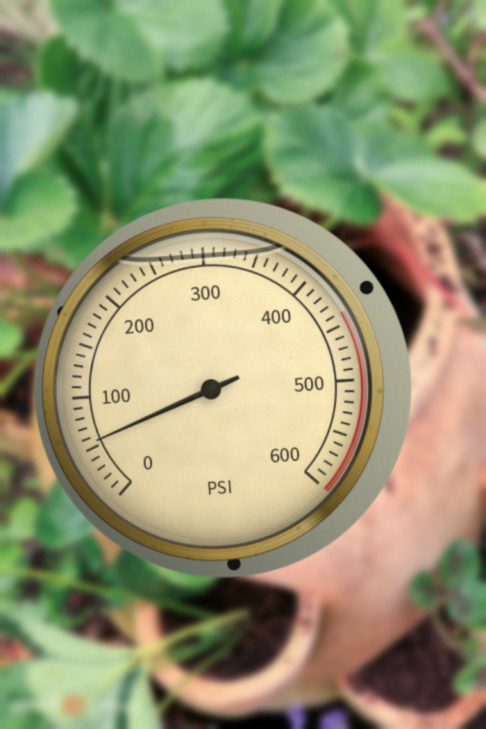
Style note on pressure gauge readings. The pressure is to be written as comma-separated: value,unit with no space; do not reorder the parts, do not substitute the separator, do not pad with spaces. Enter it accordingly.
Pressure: 55,psi
